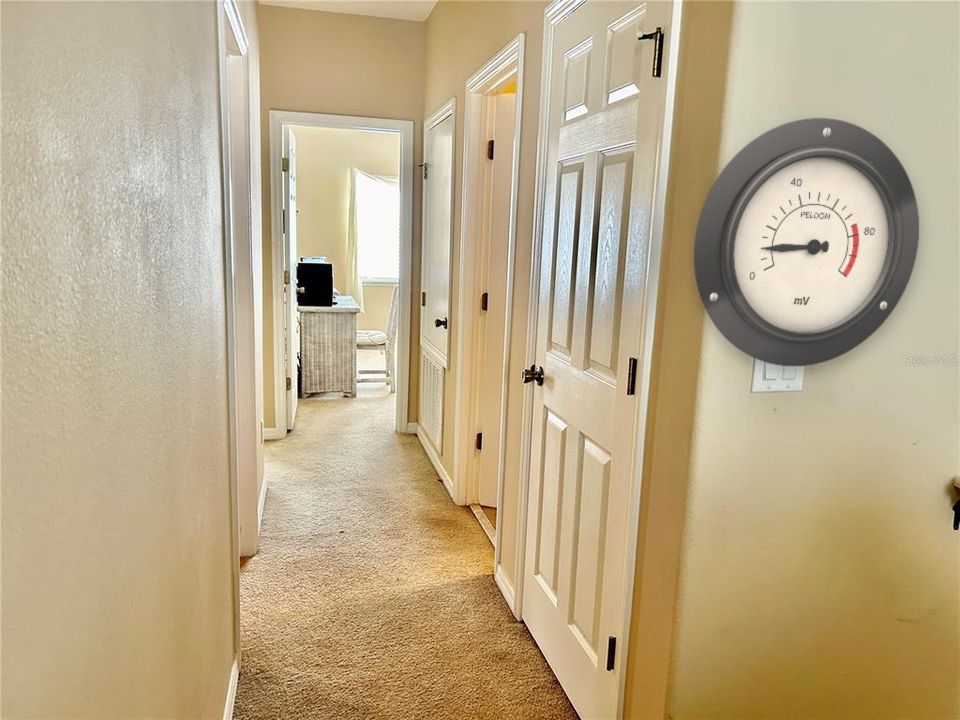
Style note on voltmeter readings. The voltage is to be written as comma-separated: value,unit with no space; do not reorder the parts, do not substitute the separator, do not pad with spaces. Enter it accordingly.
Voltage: 10,mV
